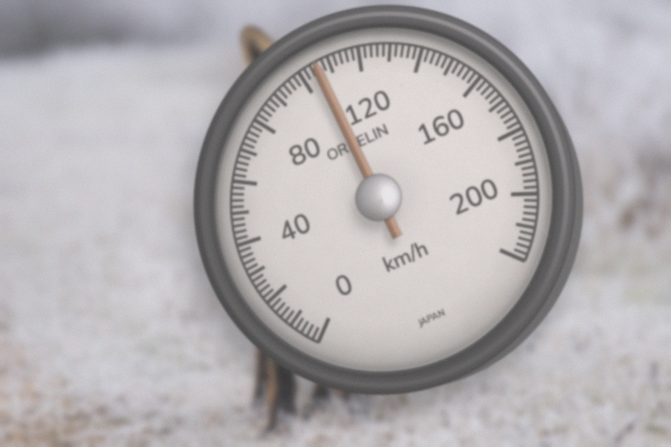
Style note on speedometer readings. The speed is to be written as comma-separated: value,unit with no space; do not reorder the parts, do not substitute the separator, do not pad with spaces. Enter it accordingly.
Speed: 106,km/h
